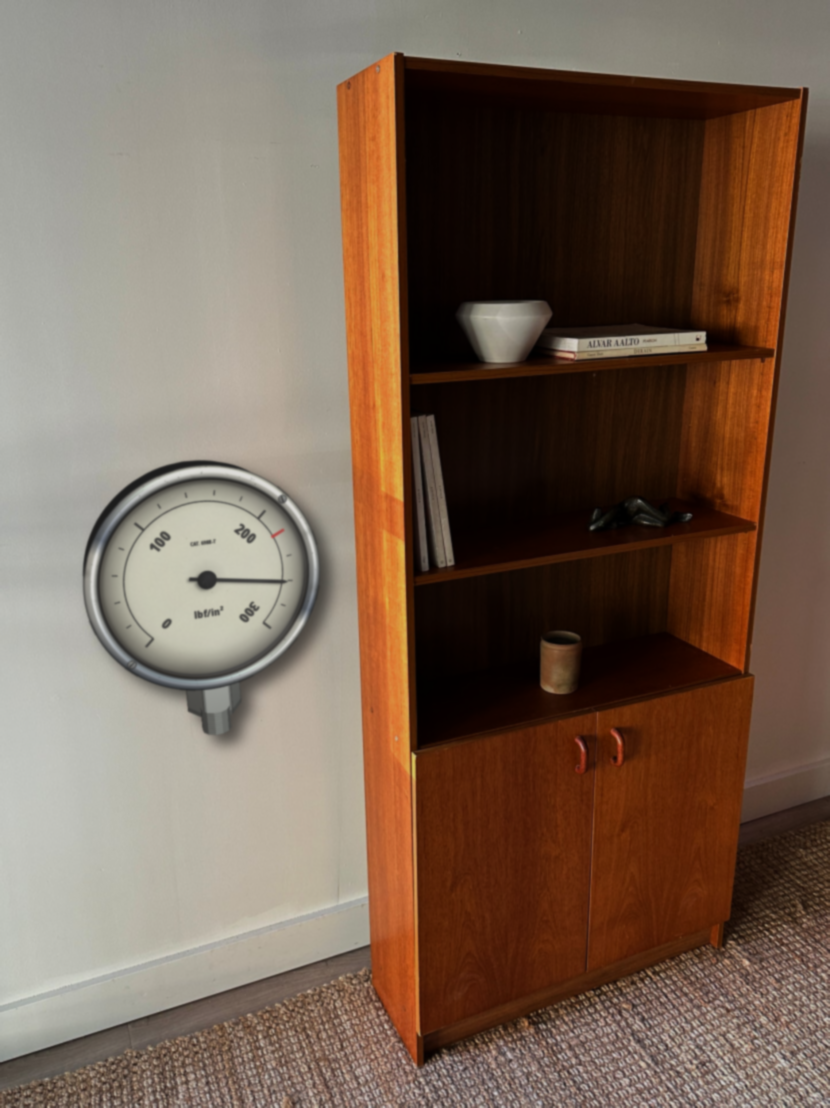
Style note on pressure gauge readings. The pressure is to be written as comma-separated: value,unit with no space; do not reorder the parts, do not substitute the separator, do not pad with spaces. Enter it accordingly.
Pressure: 260,psi
